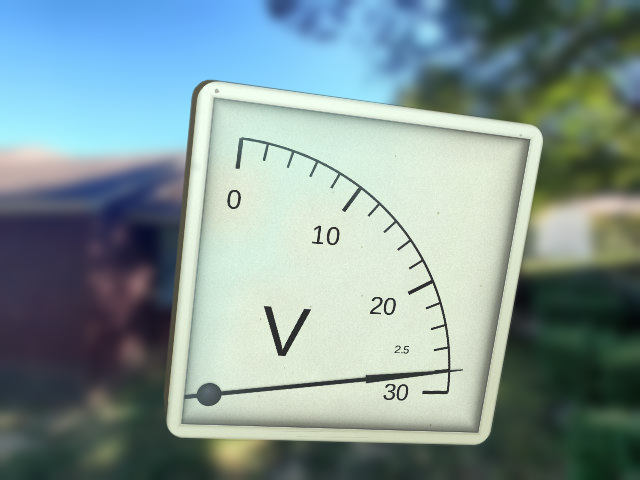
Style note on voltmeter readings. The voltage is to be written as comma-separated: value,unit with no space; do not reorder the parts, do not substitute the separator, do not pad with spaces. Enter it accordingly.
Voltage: 28,V
